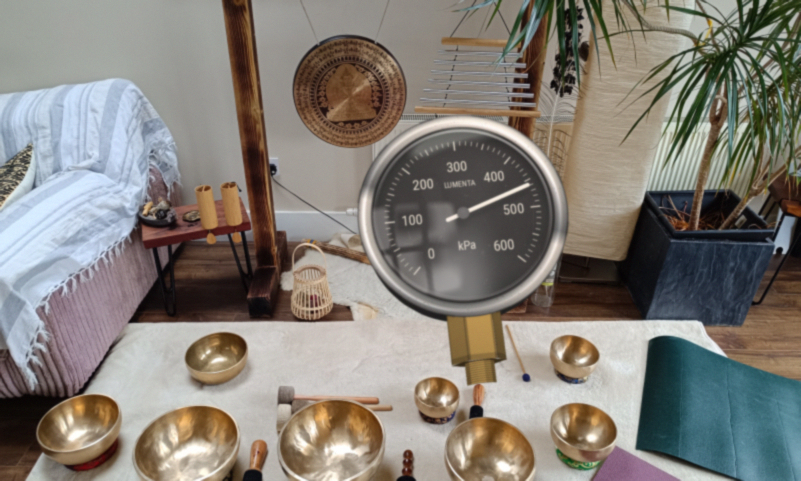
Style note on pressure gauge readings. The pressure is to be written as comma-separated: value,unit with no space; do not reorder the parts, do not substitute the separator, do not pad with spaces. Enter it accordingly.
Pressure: 460,kPa
